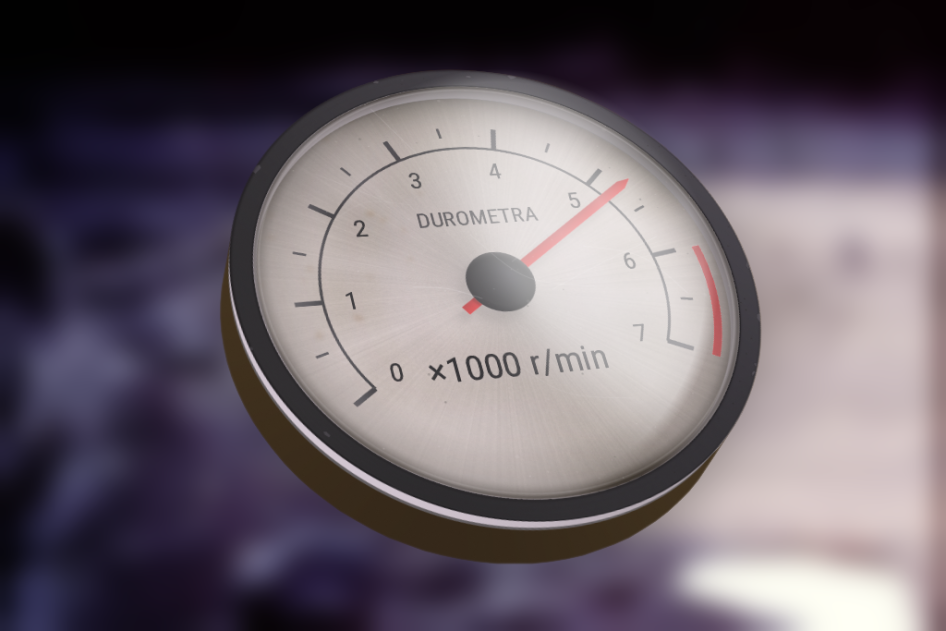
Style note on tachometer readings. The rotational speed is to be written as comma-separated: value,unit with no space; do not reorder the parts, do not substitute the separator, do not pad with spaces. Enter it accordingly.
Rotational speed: 5250,rpm
